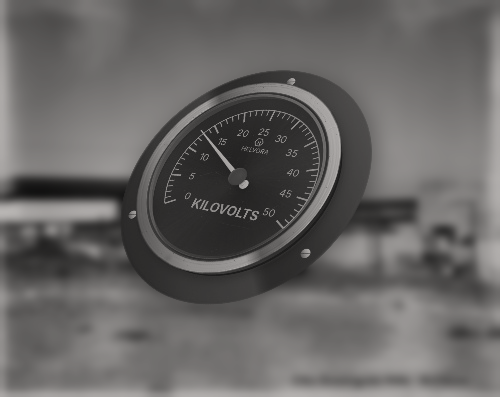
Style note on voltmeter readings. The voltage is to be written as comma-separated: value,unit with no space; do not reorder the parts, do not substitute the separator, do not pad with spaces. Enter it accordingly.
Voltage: 13,kV
